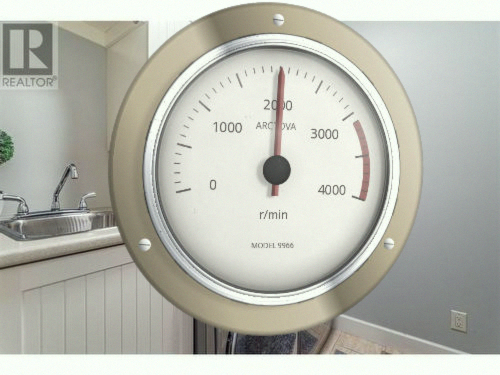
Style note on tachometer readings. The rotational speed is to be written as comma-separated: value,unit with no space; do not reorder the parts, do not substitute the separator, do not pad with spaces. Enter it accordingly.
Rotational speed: 2000,rpm
